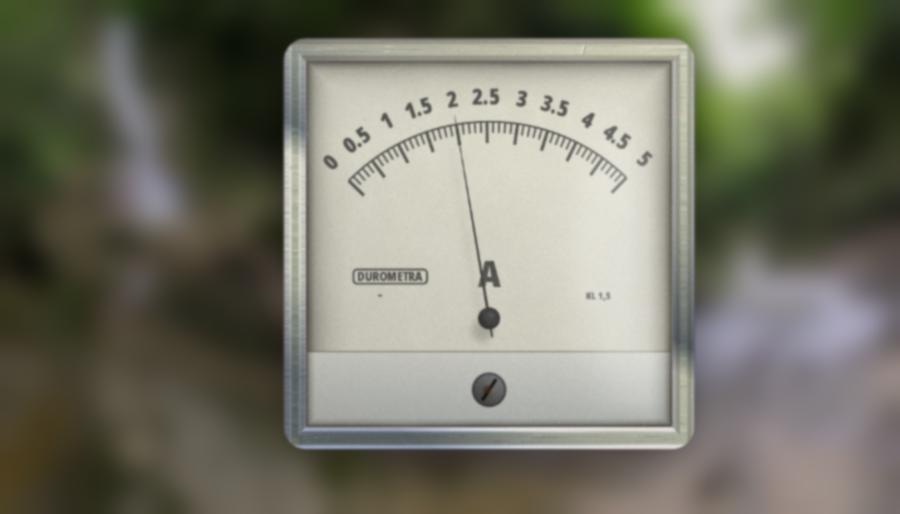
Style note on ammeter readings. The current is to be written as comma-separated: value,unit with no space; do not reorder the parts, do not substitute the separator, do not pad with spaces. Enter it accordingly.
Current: 2,A
